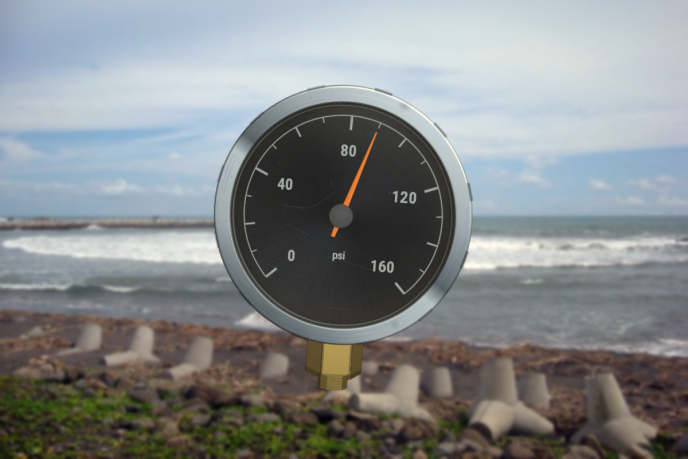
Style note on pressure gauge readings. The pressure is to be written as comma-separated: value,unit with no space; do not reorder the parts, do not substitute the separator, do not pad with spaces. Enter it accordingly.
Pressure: 90,psi
